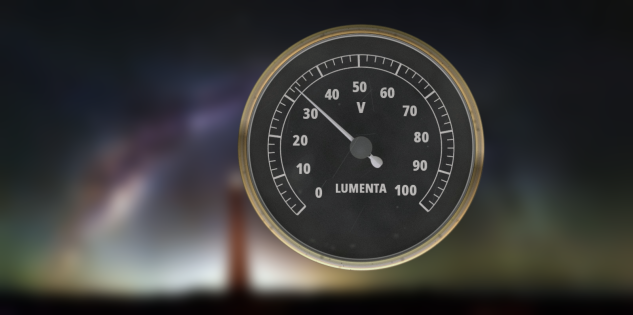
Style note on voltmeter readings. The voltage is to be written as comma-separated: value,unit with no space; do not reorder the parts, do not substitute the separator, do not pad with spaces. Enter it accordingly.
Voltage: 33,V
